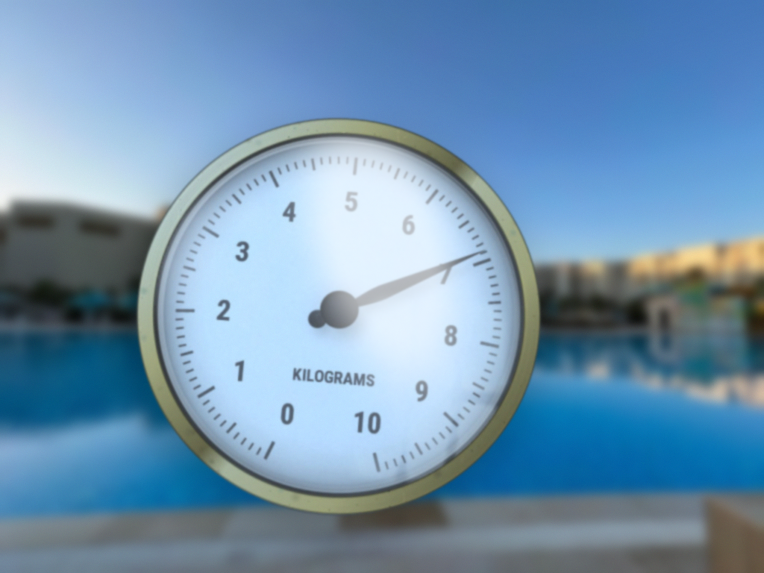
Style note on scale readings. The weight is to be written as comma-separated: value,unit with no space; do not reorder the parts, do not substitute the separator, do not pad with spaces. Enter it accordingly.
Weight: 6.9,kg
